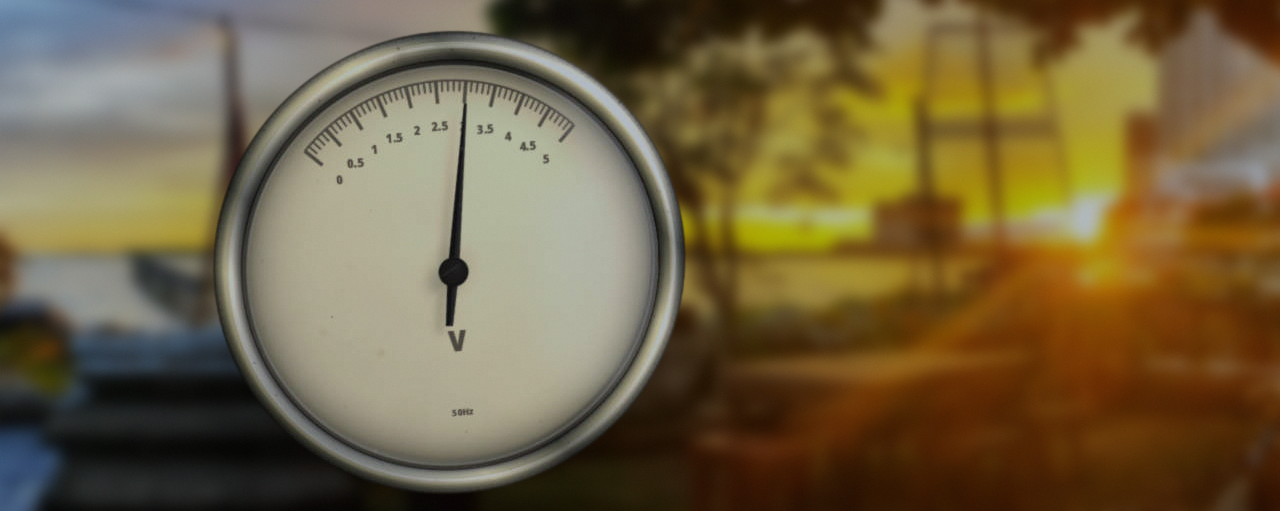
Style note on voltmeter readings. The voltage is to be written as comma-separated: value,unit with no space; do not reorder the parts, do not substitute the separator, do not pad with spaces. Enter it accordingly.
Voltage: 3,V
